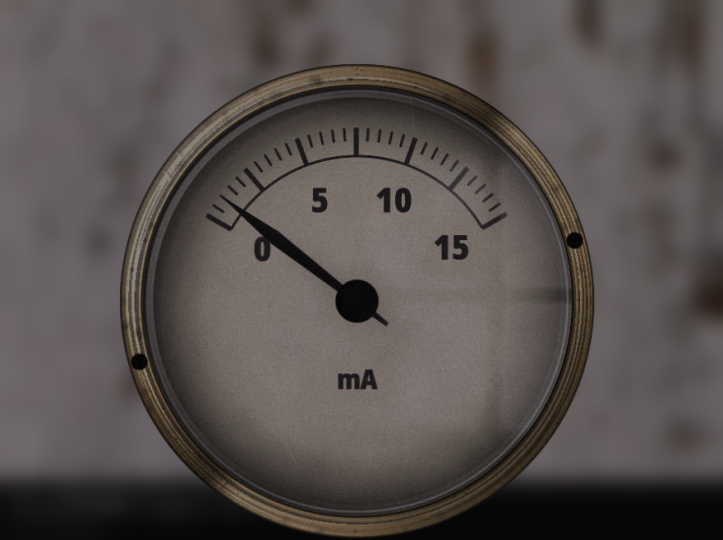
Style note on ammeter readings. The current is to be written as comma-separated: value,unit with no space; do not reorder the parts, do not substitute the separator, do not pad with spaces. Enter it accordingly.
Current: 1,mA
